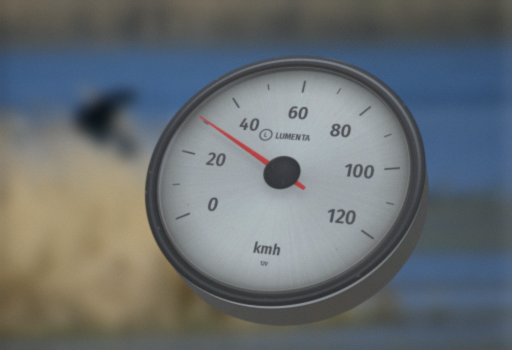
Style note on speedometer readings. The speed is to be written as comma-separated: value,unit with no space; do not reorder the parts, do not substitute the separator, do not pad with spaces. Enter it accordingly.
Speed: 30,km/h
